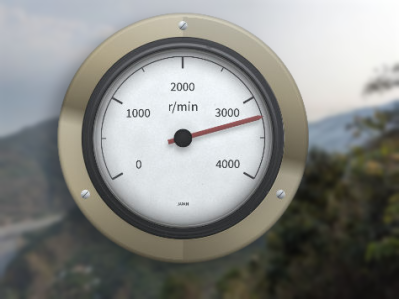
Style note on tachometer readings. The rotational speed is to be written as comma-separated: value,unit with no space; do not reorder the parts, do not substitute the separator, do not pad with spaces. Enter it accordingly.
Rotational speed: 3250,rpm
